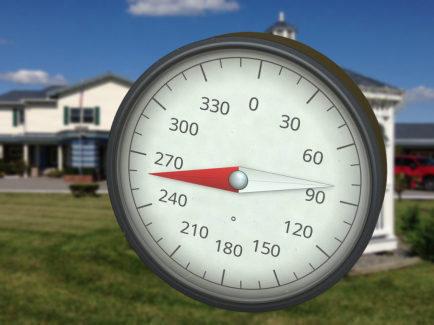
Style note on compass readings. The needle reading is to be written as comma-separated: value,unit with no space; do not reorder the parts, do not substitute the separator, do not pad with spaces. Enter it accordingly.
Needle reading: 260,°
